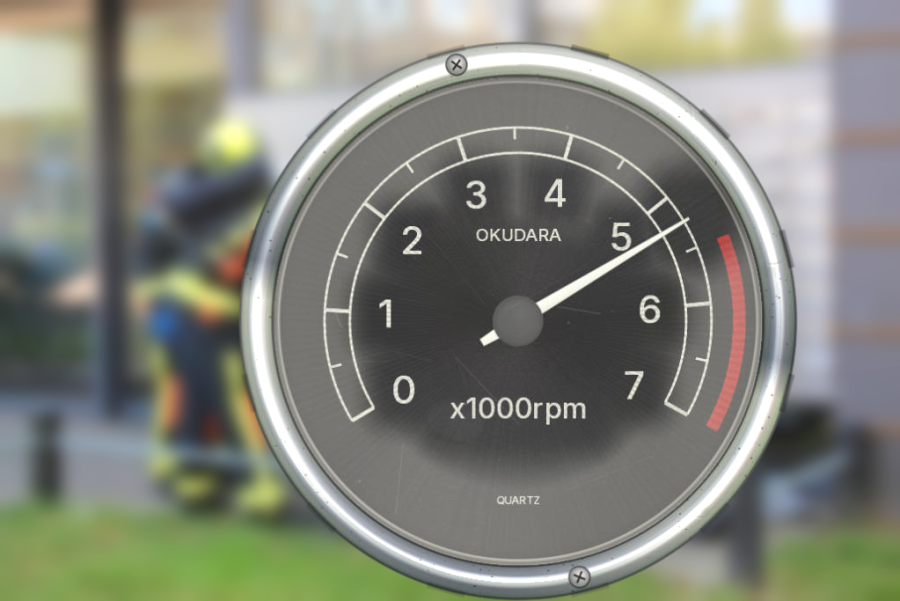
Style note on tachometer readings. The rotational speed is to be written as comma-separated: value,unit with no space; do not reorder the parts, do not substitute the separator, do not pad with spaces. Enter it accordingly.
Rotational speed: 5250,rpm
